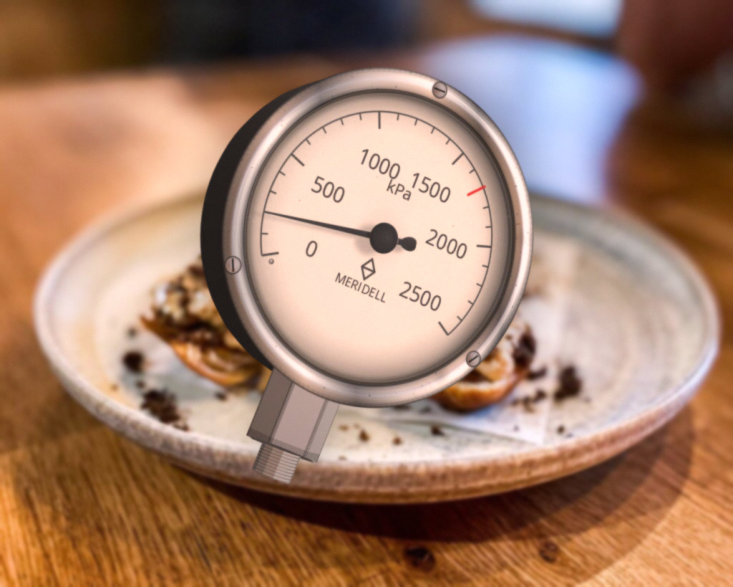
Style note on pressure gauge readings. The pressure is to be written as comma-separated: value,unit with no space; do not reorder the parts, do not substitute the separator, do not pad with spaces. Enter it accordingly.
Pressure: 200,kPa
